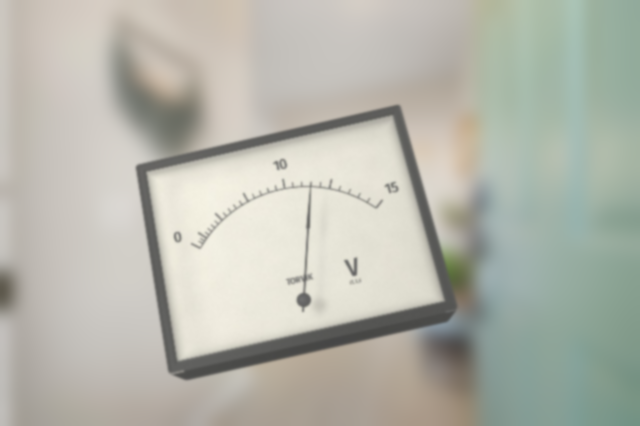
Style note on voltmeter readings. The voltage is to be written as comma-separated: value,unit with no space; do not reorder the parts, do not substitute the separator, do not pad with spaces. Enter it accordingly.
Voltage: 11.5,V
